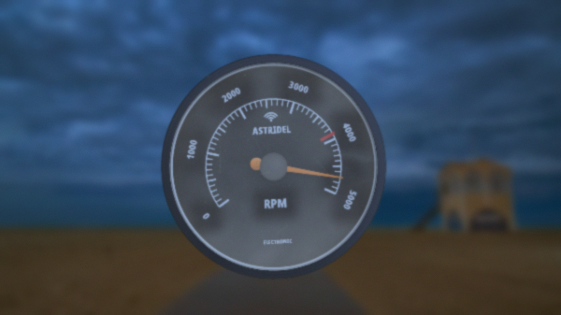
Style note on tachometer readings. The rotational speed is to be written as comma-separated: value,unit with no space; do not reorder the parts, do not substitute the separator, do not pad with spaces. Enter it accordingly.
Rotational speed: 4700,rpm
